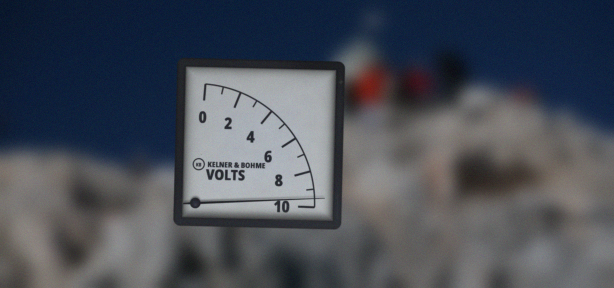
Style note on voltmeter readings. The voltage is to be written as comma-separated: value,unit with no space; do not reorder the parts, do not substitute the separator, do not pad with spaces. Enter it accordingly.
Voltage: 9.5,V
